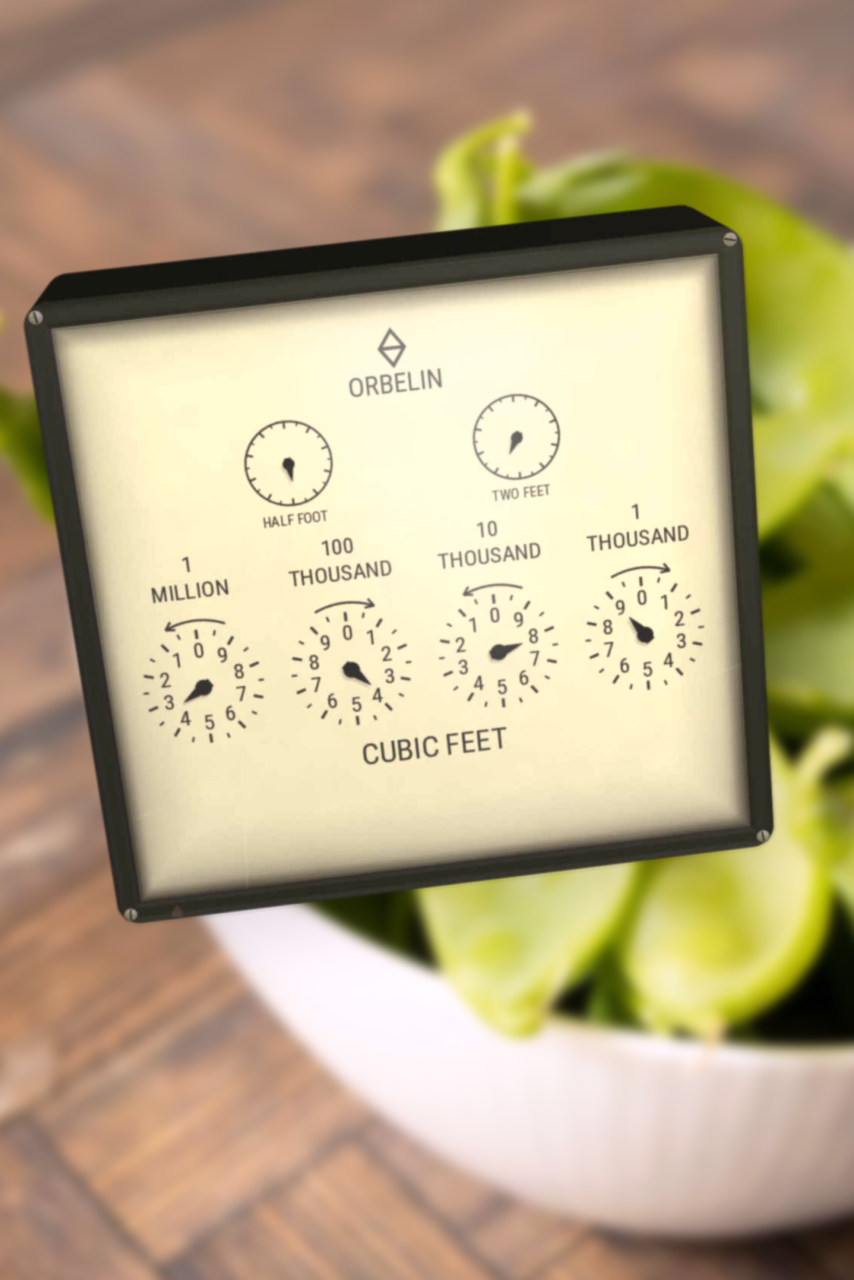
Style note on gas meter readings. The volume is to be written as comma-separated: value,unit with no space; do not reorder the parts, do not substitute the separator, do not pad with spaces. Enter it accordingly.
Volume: 337900,ft³
